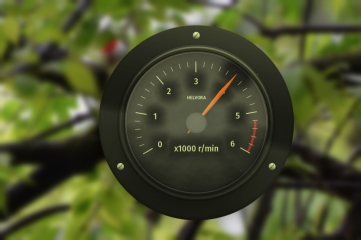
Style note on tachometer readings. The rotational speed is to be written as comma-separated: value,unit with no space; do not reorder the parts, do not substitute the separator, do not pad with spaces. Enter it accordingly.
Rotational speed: 4000,rpm
